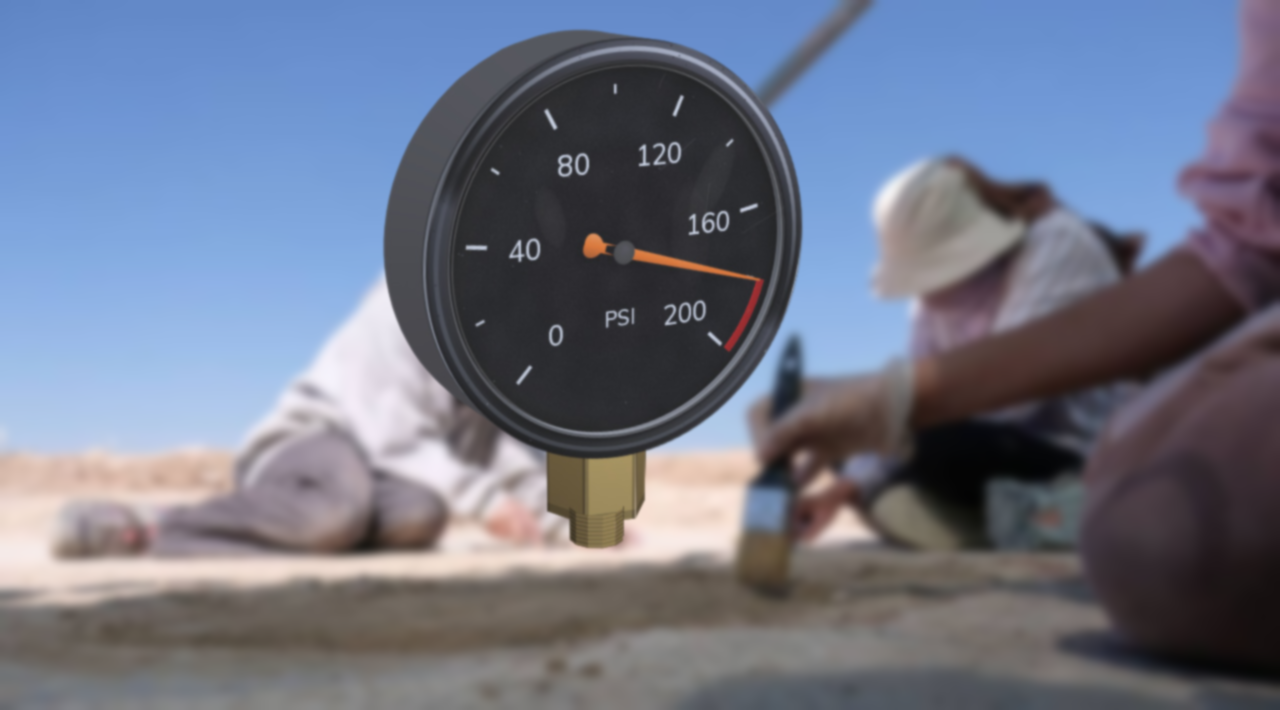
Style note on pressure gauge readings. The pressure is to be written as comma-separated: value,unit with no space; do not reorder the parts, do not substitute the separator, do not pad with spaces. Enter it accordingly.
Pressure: 180,psi
